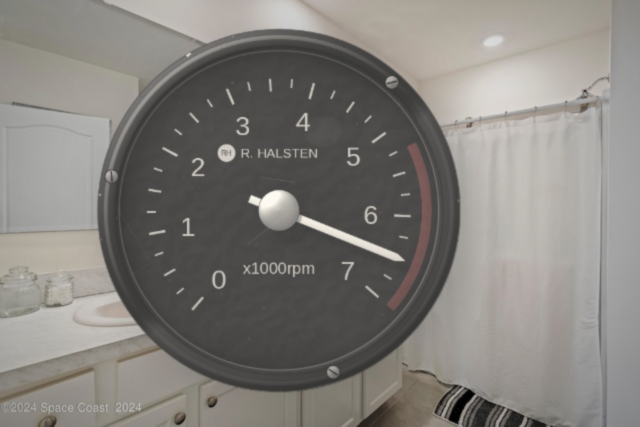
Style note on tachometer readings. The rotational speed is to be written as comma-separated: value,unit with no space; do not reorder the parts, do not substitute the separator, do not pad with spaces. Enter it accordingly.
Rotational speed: 6500,rpm
